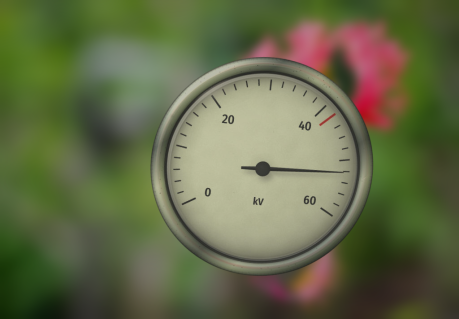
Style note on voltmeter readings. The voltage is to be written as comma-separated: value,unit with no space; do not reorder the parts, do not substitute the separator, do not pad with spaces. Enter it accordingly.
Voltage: 52,kV
